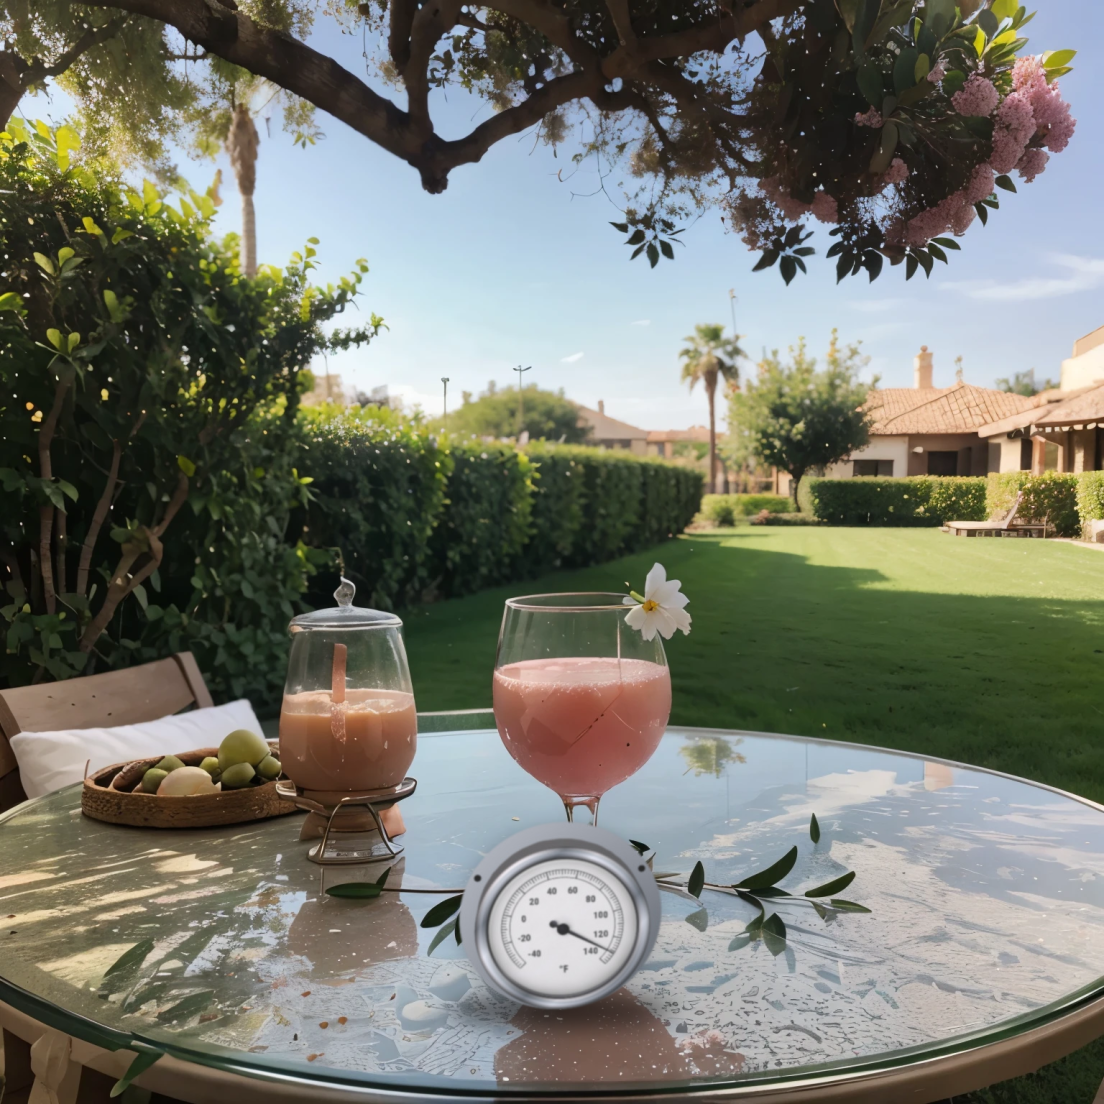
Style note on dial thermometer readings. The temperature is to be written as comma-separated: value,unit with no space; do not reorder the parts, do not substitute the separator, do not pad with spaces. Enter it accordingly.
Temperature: 130,°F
